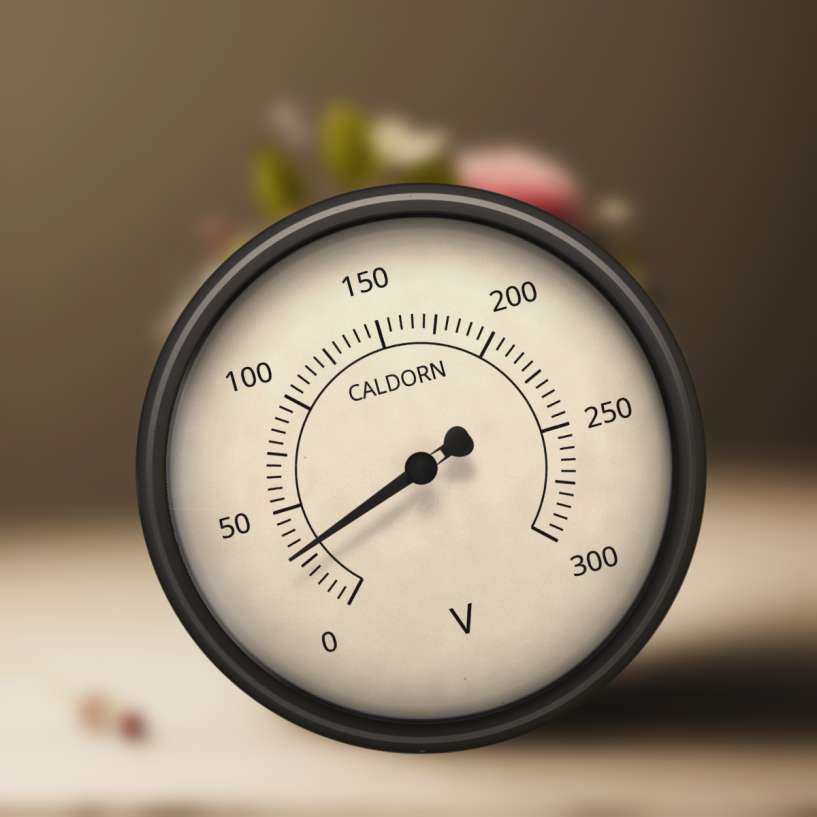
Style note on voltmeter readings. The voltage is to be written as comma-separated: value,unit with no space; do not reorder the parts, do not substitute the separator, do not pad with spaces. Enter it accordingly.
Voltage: 30,V
